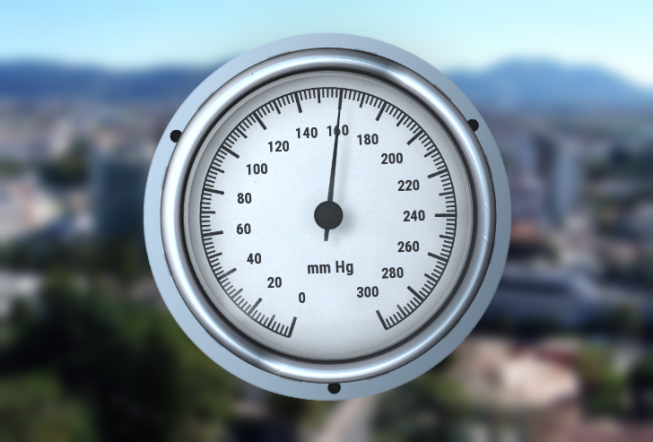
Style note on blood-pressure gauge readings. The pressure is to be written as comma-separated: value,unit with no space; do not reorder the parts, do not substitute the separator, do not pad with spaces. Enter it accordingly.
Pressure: 160,mmHg
